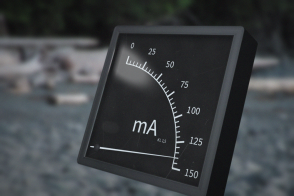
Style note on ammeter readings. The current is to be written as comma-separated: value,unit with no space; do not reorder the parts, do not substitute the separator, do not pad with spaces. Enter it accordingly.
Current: 140,mA
